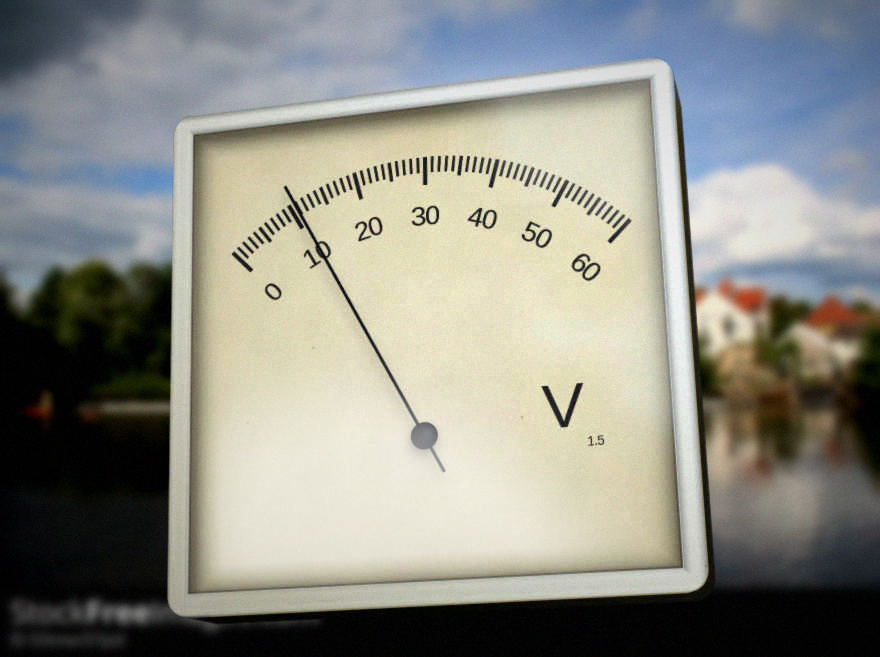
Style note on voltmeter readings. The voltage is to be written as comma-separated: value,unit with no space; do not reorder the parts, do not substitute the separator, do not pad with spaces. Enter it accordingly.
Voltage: 11,V
